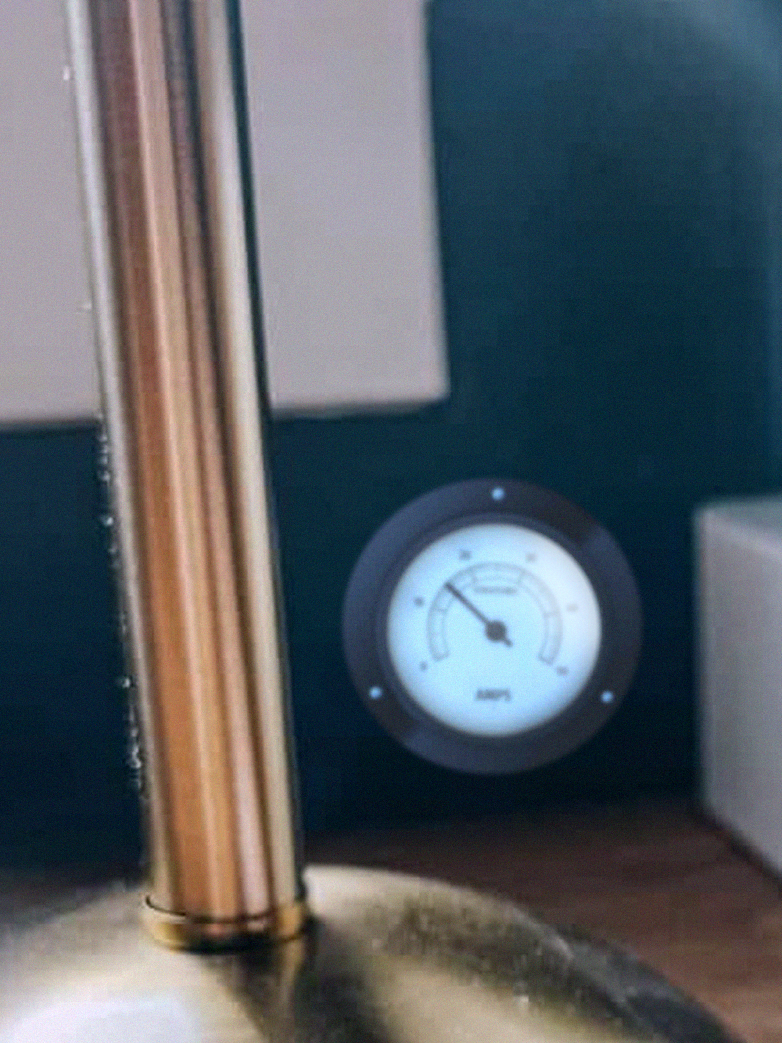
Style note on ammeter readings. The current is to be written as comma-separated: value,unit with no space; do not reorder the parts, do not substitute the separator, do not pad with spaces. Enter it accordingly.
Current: 15,A
